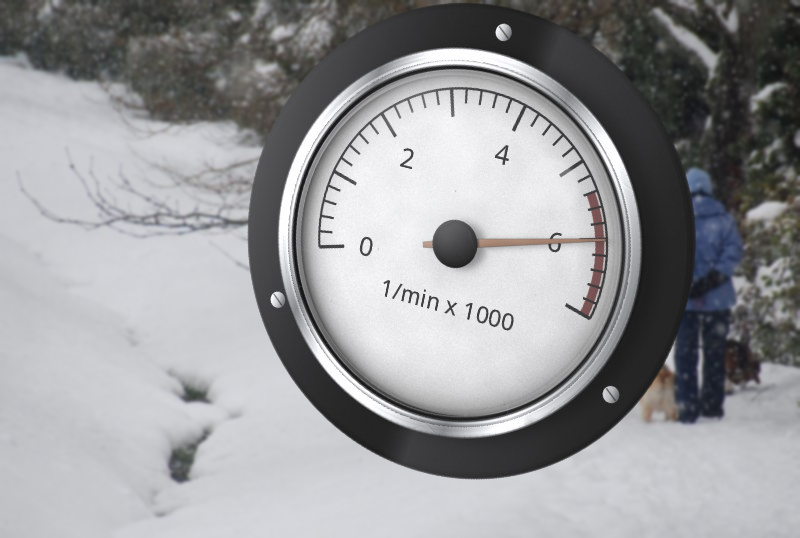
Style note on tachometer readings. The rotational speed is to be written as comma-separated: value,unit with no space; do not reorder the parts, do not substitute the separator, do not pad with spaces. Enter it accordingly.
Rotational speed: 6000,rpm
